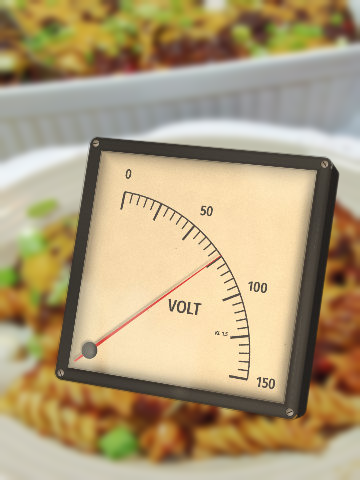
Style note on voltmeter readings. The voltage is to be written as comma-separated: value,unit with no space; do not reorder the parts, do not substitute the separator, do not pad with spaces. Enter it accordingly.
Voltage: 75,V
